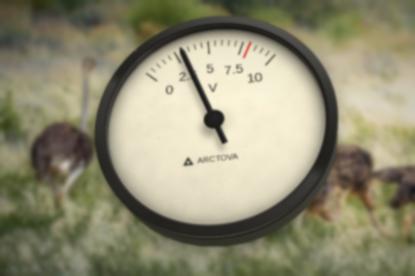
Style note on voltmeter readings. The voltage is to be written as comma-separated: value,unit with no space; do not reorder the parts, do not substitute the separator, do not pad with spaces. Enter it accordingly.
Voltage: 3,V
